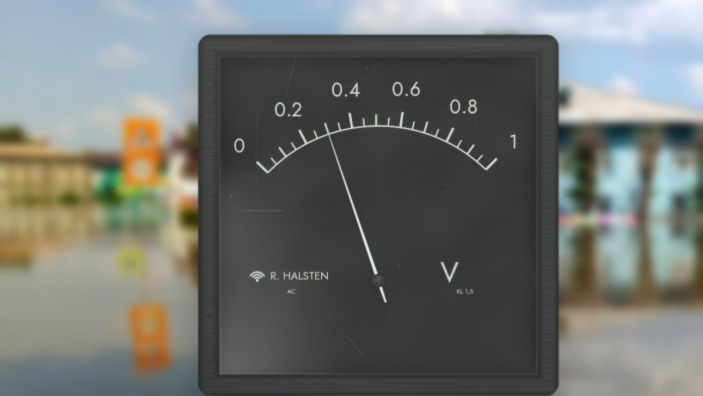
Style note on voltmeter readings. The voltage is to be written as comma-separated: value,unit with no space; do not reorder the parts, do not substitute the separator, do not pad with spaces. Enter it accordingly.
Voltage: 0.3,V
